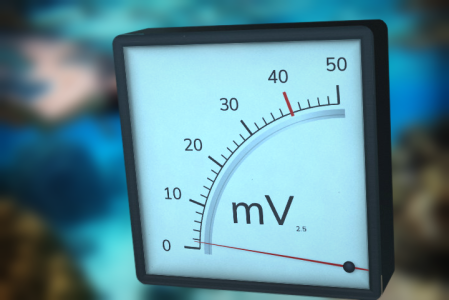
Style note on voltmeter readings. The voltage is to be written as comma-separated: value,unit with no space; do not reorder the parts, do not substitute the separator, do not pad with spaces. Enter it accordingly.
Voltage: 2,mV
